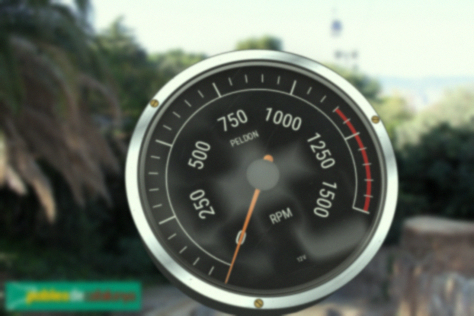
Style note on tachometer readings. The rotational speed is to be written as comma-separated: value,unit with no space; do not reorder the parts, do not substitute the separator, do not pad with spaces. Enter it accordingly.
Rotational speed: 0,rpm
